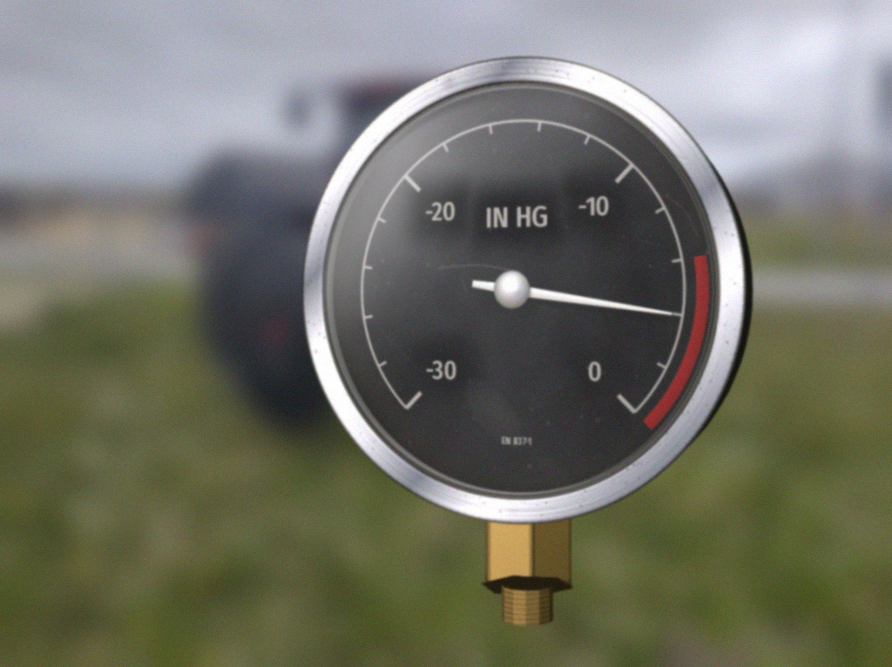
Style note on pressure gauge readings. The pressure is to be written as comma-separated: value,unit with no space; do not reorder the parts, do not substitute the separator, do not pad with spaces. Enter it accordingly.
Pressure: -4,inHg
